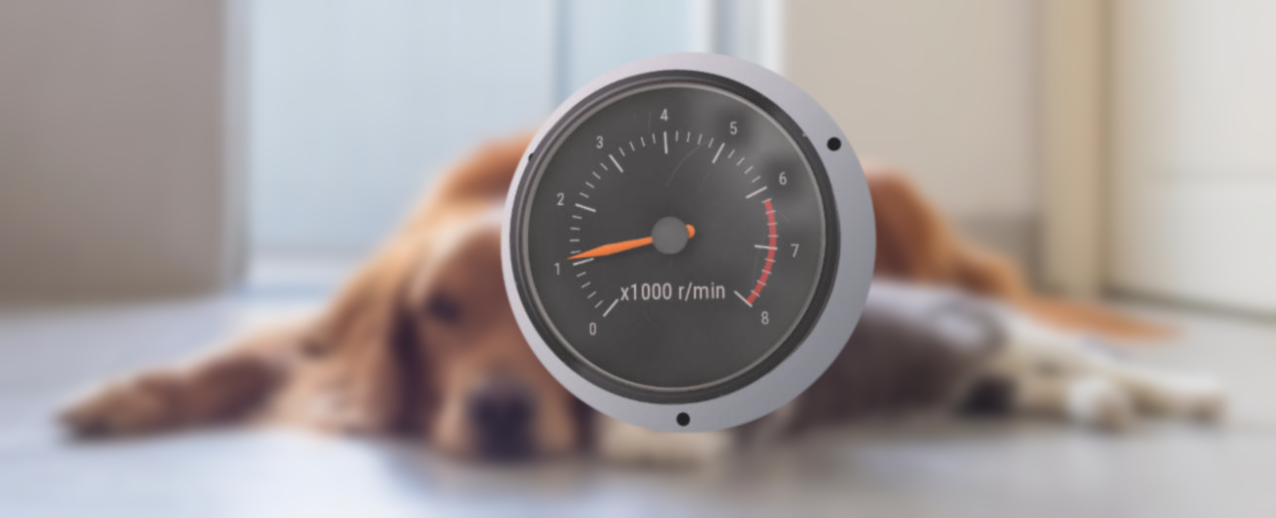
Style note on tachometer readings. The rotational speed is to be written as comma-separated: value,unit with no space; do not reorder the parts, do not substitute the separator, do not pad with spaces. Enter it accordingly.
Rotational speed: 1100,rpm
